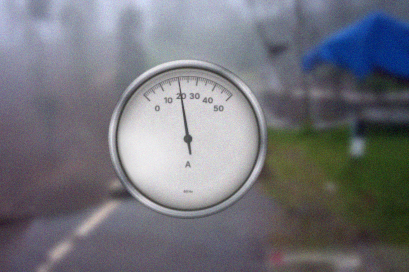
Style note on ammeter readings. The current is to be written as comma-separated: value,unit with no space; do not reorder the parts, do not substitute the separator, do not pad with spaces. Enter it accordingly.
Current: 20,A
